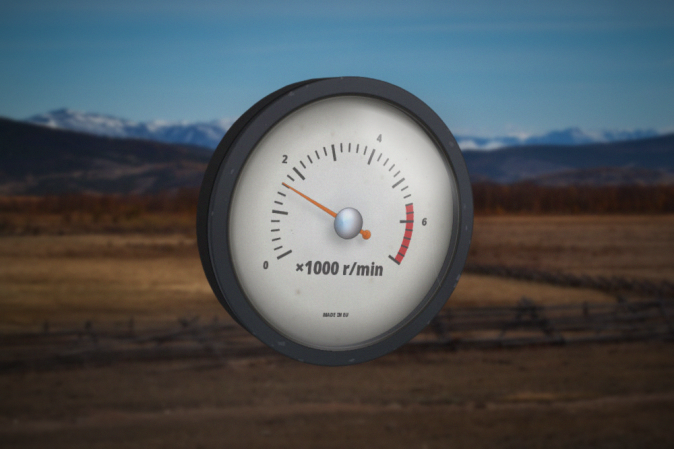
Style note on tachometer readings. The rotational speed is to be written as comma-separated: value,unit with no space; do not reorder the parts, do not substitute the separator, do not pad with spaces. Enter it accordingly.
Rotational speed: 1600,rpm
